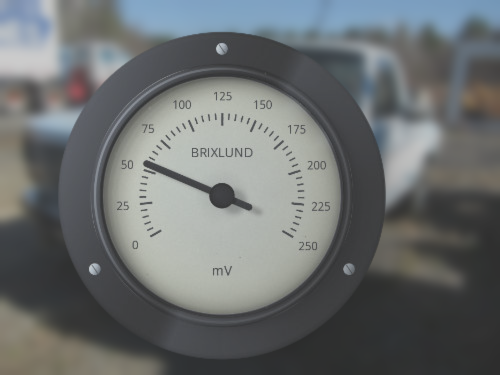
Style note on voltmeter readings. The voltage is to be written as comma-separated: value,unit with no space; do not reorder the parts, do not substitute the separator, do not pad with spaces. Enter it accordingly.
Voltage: 55,mV
